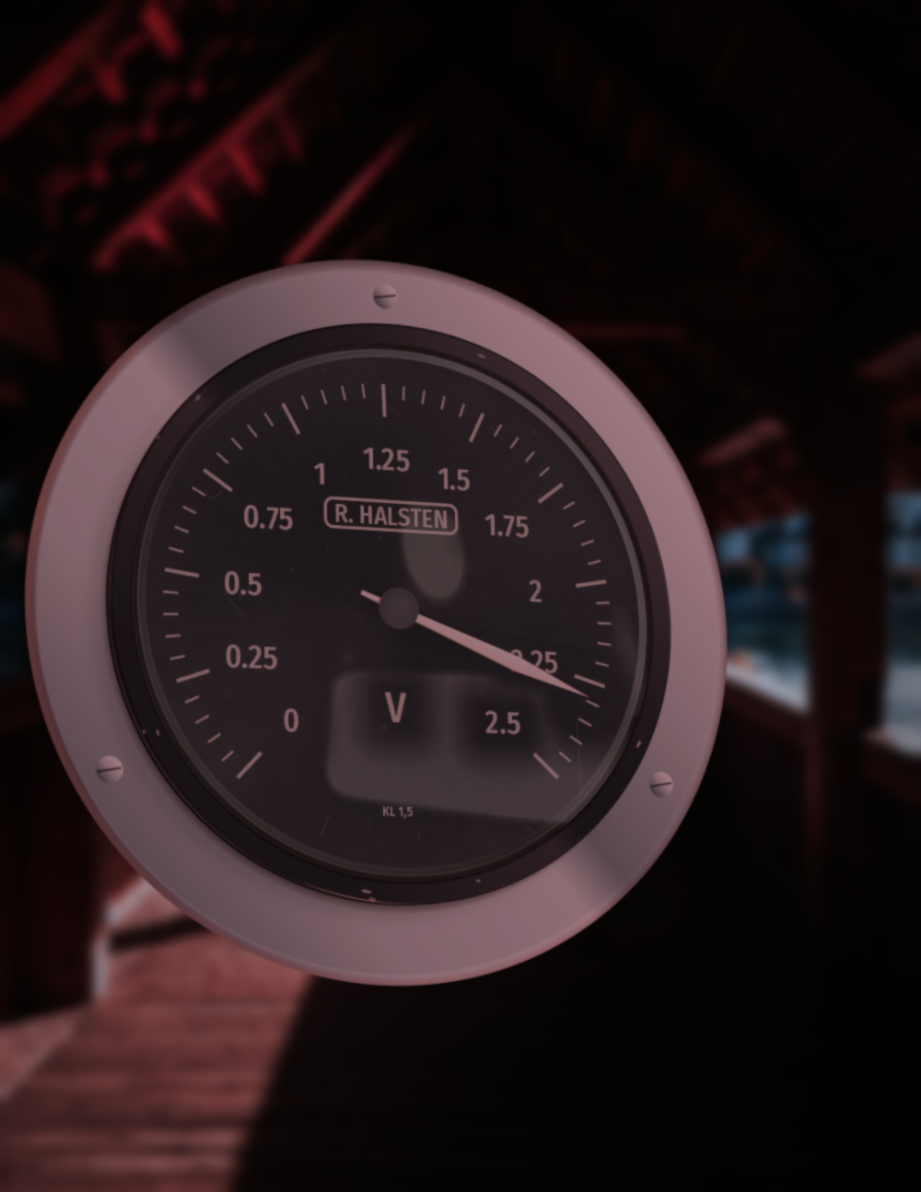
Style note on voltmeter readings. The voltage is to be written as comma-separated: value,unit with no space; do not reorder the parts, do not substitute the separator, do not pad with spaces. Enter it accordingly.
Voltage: 2.3,V
